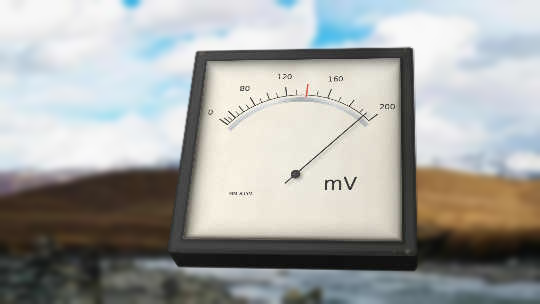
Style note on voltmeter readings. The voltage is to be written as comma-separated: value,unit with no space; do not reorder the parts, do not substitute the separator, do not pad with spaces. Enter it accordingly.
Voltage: 195,mV
